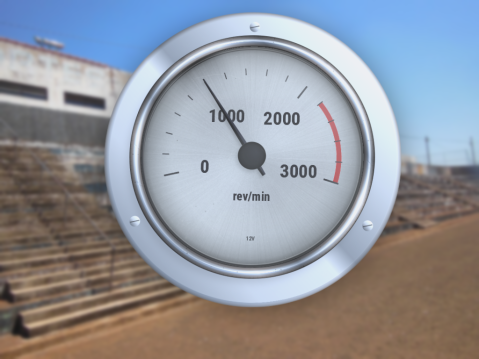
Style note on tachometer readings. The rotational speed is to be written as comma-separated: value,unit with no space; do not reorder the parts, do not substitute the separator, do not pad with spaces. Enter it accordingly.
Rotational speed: 1000,rpm
